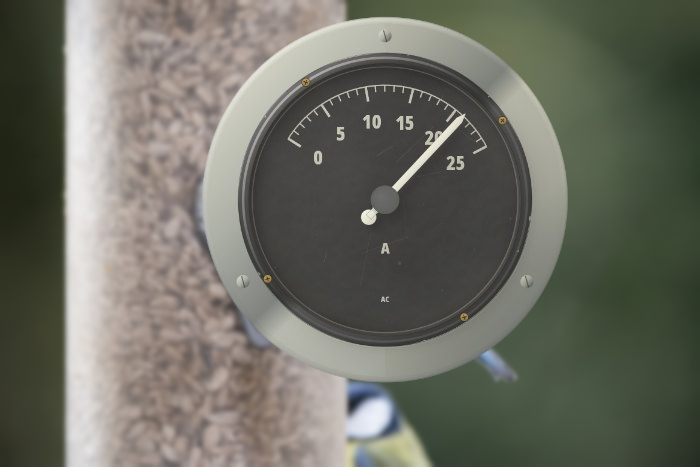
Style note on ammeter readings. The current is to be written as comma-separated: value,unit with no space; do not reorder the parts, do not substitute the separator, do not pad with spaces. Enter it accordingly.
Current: 21,A
